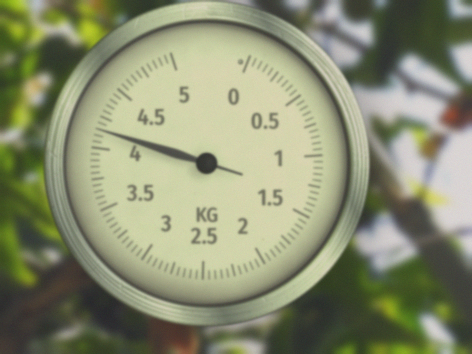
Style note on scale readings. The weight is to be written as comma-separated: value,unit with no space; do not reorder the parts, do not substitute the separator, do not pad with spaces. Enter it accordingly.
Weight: 4.15,kg
